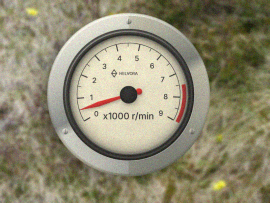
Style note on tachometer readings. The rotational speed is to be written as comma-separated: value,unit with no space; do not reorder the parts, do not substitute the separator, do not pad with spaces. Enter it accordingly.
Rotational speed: 500,rpm
